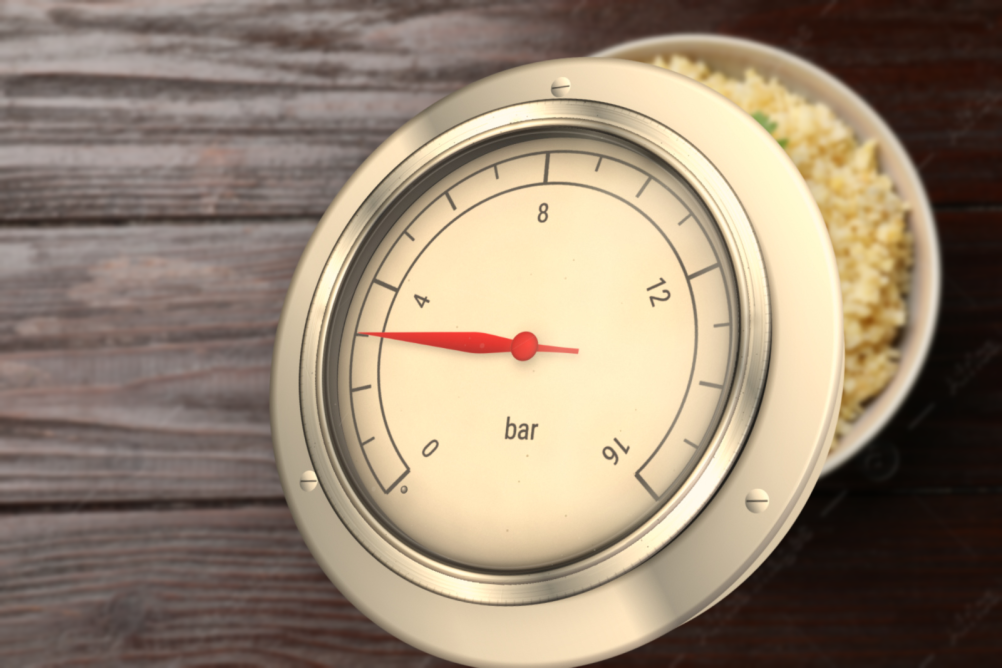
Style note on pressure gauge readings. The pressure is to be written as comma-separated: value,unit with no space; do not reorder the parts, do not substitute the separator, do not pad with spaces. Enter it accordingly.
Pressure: 3,bar
